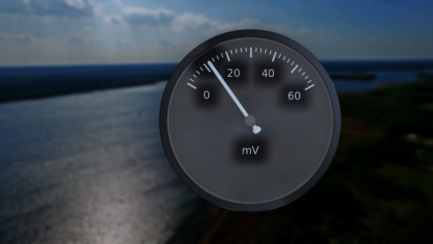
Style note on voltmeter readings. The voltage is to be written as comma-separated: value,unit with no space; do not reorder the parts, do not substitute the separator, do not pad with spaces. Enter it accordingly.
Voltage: 12,mV
